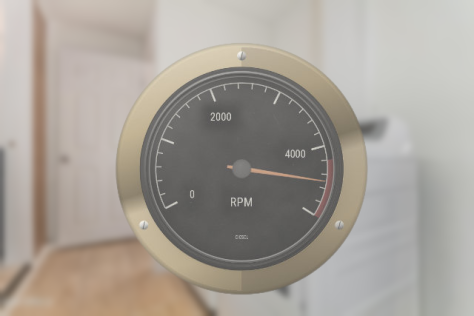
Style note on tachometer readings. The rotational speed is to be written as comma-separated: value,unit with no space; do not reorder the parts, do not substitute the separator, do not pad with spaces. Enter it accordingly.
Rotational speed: 4500,rpm
